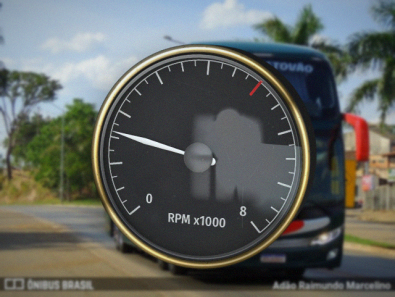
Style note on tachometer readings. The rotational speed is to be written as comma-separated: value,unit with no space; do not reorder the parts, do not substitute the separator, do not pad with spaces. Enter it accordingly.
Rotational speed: 1625,rpm
